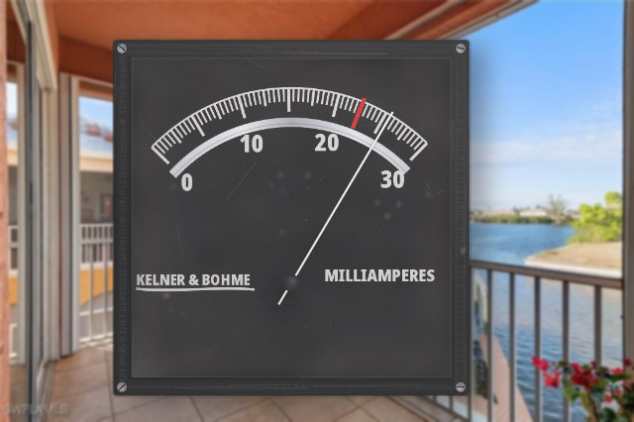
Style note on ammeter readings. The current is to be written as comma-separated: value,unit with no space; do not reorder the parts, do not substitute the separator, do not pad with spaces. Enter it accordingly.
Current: 25.5,mA
